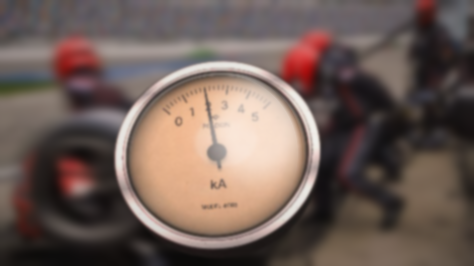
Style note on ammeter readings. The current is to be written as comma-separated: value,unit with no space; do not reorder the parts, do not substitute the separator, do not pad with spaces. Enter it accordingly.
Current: 2,kA
